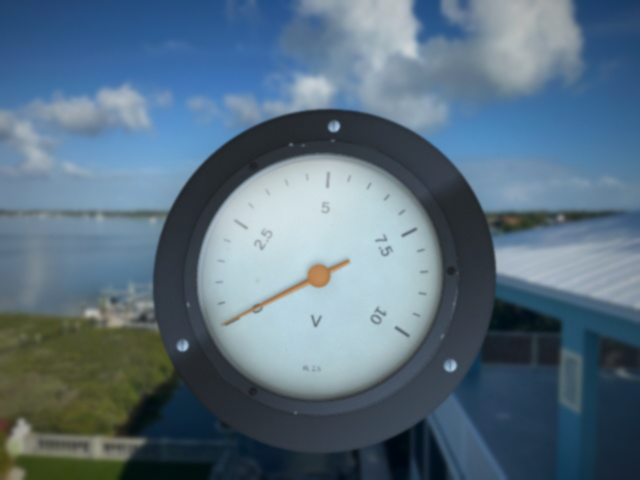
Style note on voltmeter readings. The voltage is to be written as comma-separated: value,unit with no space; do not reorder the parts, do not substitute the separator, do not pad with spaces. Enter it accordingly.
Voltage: 0,V
